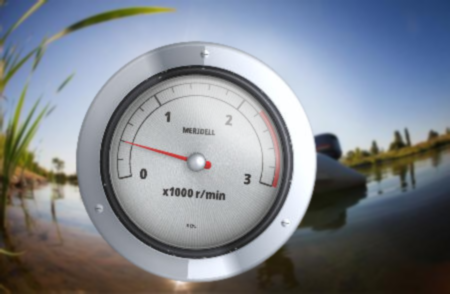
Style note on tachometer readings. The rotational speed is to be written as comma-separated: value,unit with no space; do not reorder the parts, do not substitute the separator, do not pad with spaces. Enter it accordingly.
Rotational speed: 400,rpm
